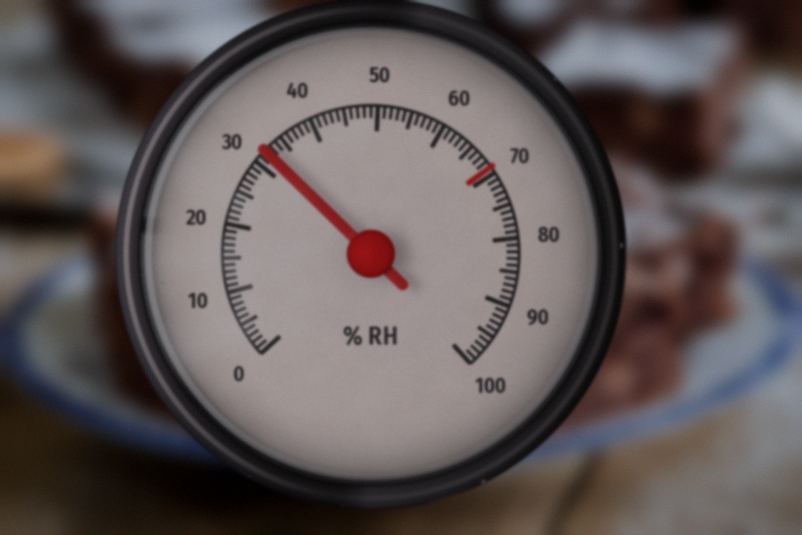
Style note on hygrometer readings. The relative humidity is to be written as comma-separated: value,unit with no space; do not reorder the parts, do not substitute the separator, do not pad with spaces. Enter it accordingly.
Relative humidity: 32,%
